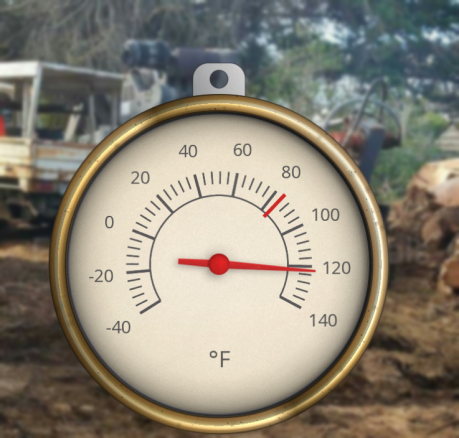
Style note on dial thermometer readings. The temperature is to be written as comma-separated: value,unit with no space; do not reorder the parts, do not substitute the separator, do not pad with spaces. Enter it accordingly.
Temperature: 122,°F
